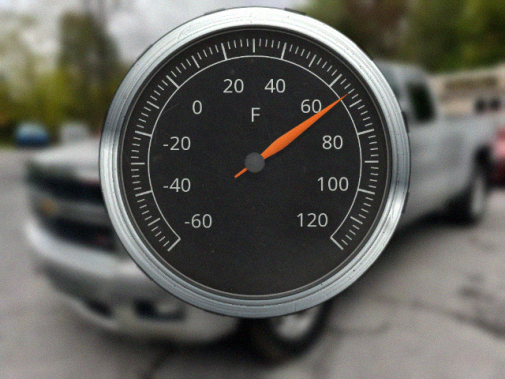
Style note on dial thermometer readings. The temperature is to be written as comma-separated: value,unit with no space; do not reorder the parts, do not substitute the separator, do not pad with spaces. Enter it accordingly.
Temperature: 66,°F
